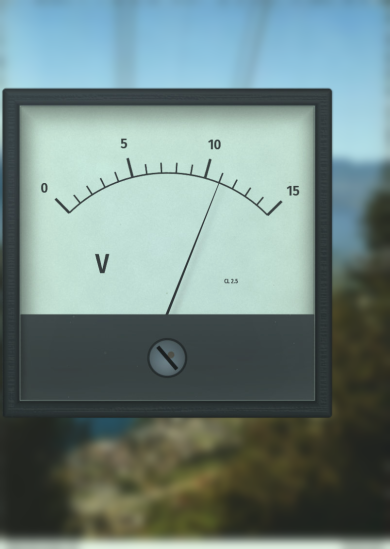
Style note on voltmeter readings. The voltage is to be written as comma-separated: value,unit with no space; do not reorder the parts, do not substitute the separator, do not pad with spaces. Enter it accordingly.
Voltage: 11,V
